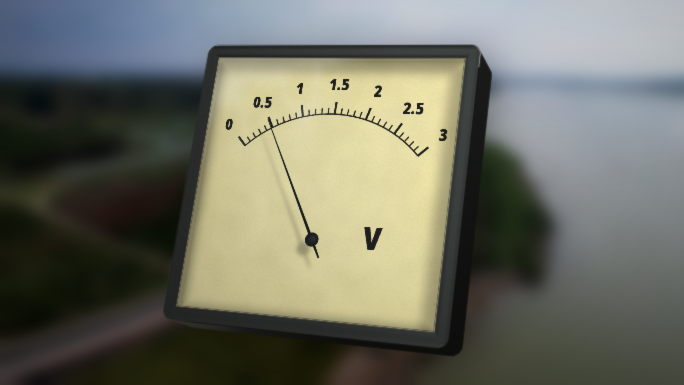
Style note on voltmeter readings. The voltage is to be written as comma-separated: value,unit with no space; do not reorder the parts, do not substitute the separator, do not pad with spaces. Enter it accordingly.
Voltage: 0.5,V
